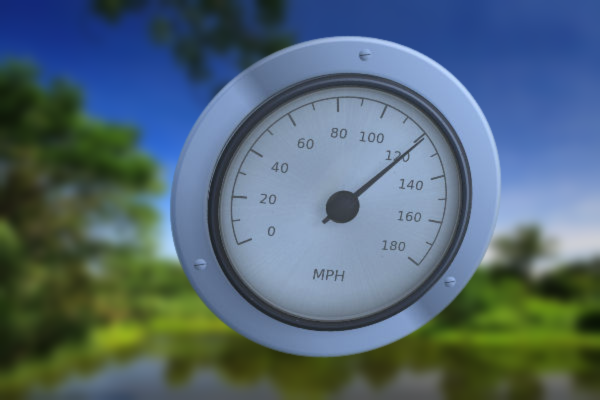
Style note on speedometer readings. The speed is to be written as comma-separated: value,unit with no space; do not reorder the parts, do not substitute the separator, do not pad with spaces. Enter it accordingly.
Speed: 120,mph
